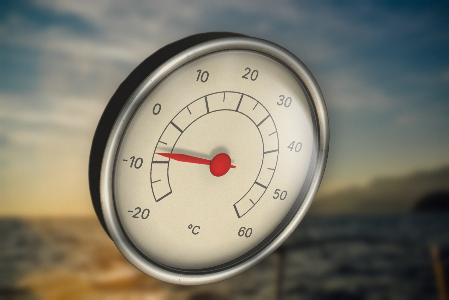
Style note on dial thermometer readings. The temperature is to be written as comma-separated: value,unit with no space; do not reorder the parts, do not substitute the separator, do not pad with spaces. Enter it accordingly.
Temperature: -7.5,°C
